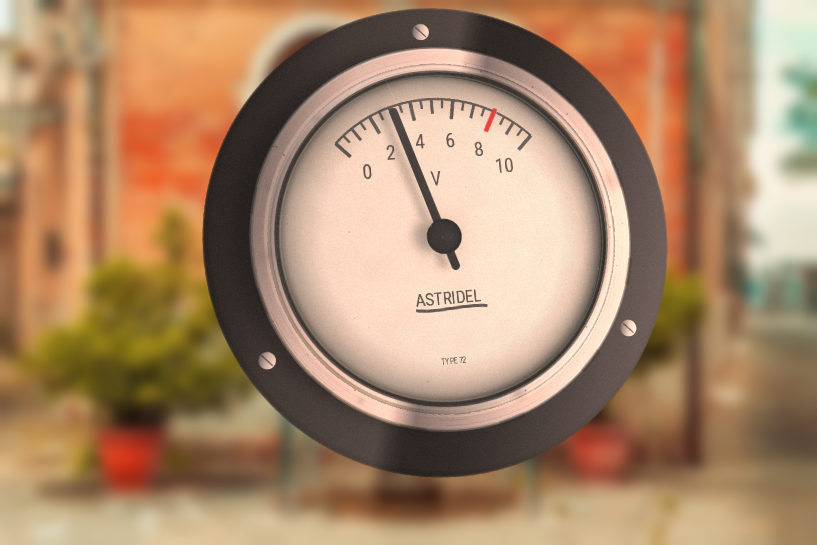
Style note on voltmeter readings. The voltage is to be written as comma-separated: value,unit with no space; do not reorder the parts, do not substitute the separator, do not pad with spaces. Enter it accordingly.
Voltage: 3,V
